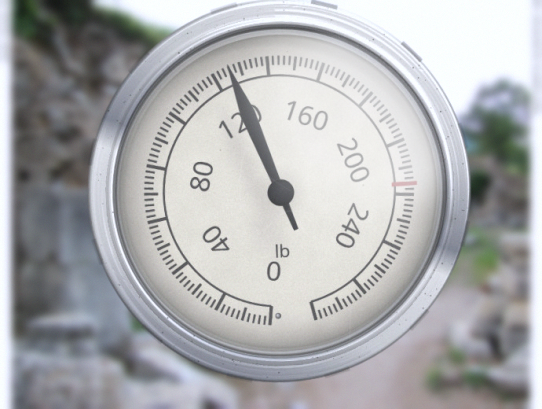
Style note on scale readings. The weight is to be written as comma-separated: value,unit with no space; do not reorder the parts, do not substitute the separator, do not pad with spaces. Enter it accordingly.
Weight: 126,lb
